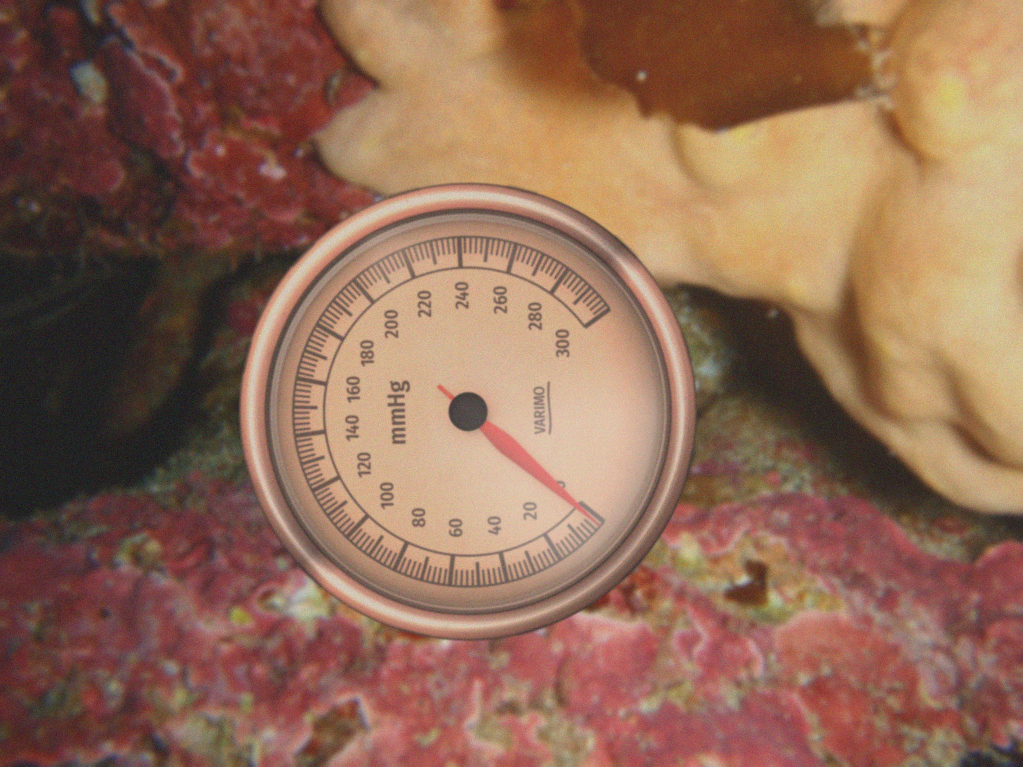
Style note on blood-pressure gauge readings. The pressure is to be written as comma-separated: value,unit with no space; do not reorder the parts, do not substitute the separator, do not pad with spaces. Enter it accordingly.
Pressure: 2,mmHg
